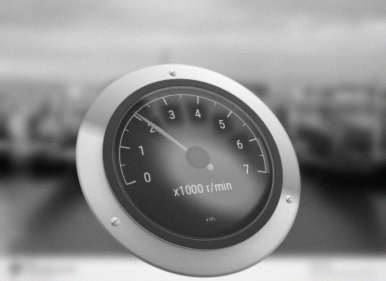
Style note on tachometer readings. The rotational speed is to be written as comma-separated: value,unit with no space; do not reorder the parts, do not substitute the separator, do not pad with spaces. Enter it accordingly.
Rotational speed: 2000,rpm
